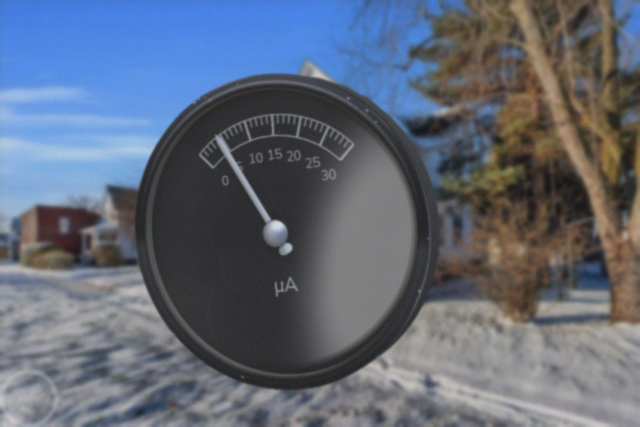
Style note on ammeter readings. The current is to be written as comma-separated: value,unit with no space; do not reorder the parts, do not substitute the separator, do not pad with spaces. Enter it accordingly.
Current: 5,µA
